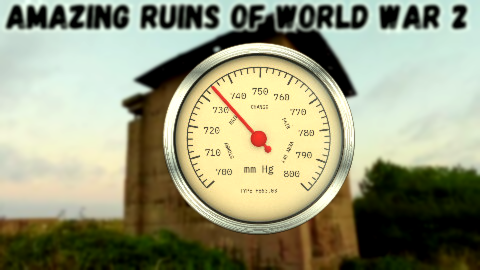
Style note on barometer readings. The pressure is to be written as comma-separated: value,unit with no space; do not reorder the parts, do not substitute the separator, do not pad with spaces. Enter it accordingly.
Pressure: 734,mmHg
